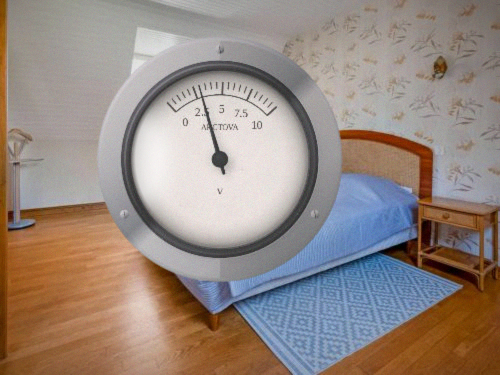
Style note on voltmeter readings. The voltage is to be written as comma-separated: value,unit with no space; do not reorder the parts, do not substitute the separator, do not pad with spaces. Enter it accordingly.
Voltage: 3,V
